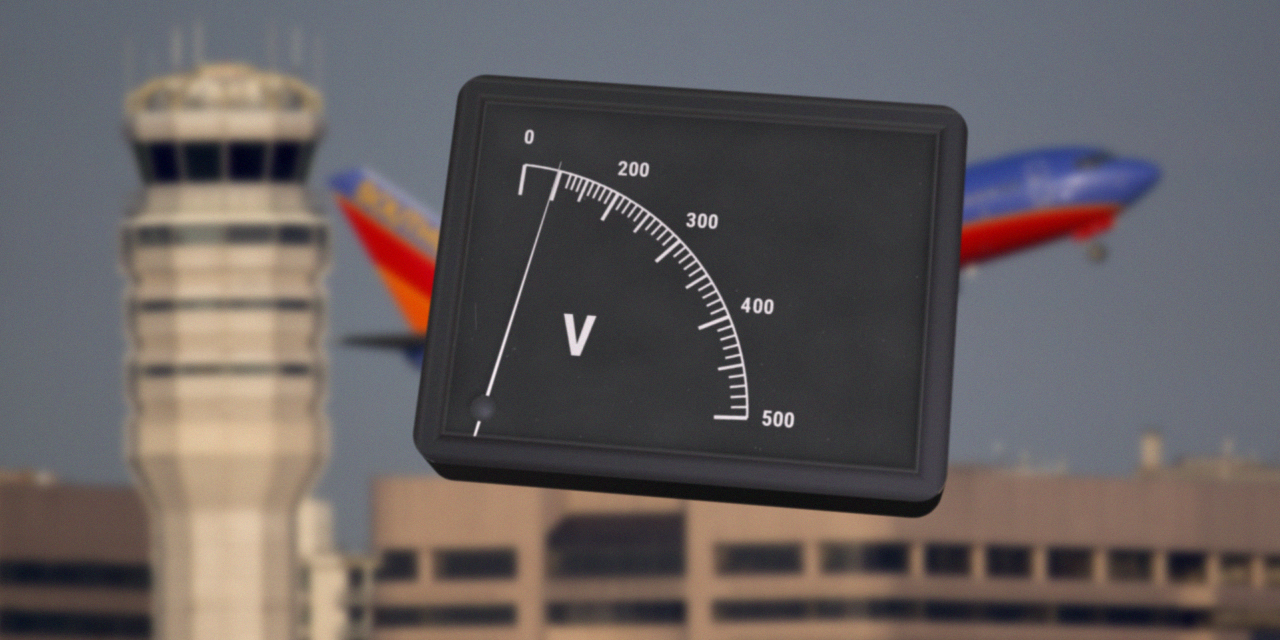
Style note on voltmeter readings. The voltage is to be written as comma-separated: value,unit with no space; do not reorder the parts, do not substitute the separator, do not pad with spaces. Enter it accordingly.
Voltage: 100,V
